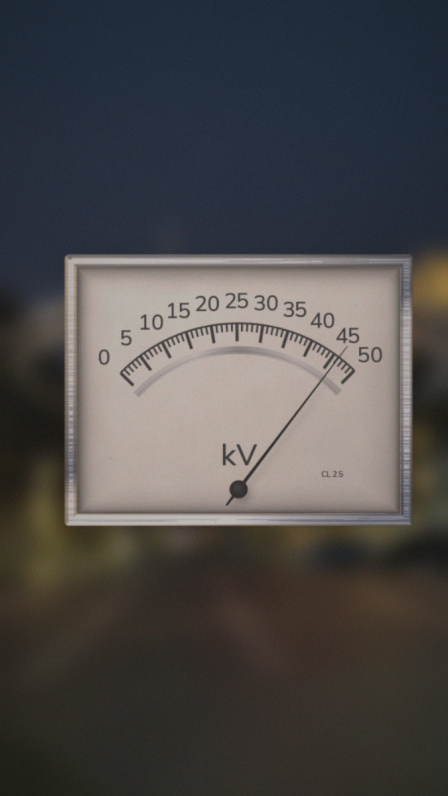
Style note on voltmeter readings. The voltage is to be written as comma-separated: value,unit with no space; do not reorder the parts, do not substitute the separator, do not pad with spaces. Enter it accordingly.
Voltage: 46,kV
